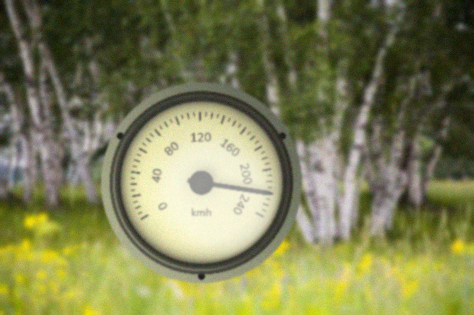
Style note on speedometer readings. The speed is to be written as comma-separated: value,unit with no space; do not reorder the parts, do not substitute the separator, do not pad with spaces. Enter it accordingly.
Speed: 220,km/h
